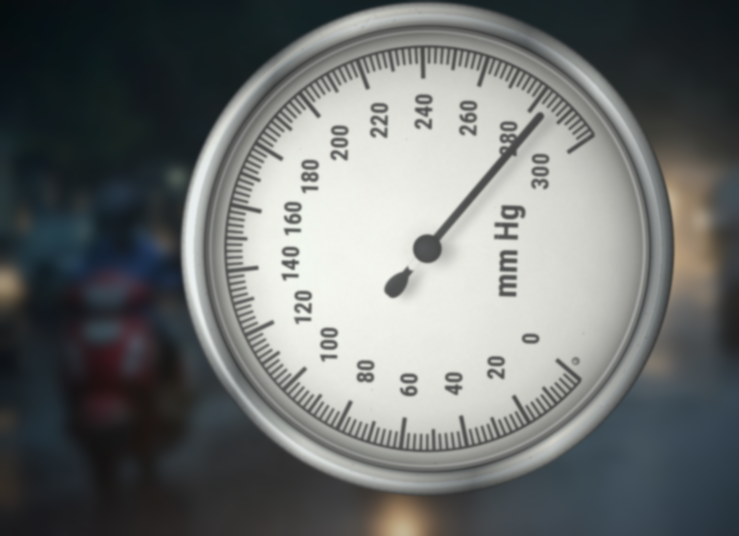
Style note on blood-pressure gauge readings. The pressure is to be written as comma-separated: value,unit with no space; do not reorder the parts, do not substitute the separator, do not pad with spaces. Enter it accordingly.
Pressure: 284,mmHg
